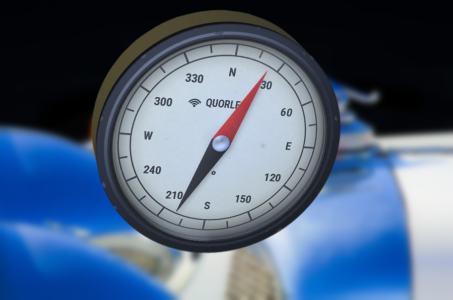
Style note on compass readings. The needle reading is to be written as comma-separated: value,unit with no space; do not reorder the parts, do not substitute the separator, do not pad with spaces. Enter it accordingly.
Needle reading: 22.5,°
